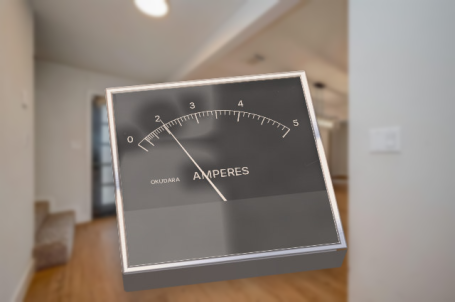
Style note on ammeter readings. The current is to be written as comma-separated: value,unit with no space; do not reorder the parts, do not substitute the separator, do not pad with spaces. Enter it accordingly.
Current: 2,A
